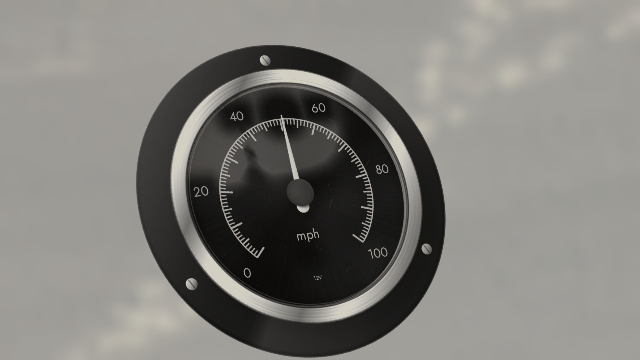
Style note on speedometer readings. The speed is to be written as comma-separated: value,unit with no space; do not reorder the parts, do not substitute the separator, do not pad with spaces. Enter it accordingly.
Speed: 50,mph
